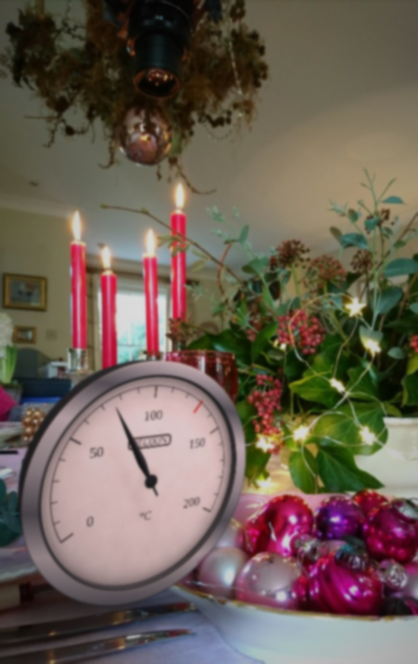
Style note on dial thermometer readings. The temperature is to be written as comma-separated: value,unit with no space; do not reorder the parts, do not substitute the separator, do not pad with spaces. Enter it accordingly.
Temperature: 75,°C
